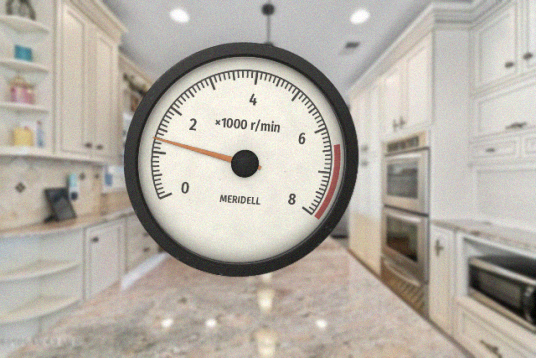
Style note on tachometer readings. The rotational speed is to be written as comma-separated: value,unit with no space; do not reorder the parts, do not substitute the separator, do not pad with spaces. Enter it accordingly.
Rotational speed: 1300,rpm
